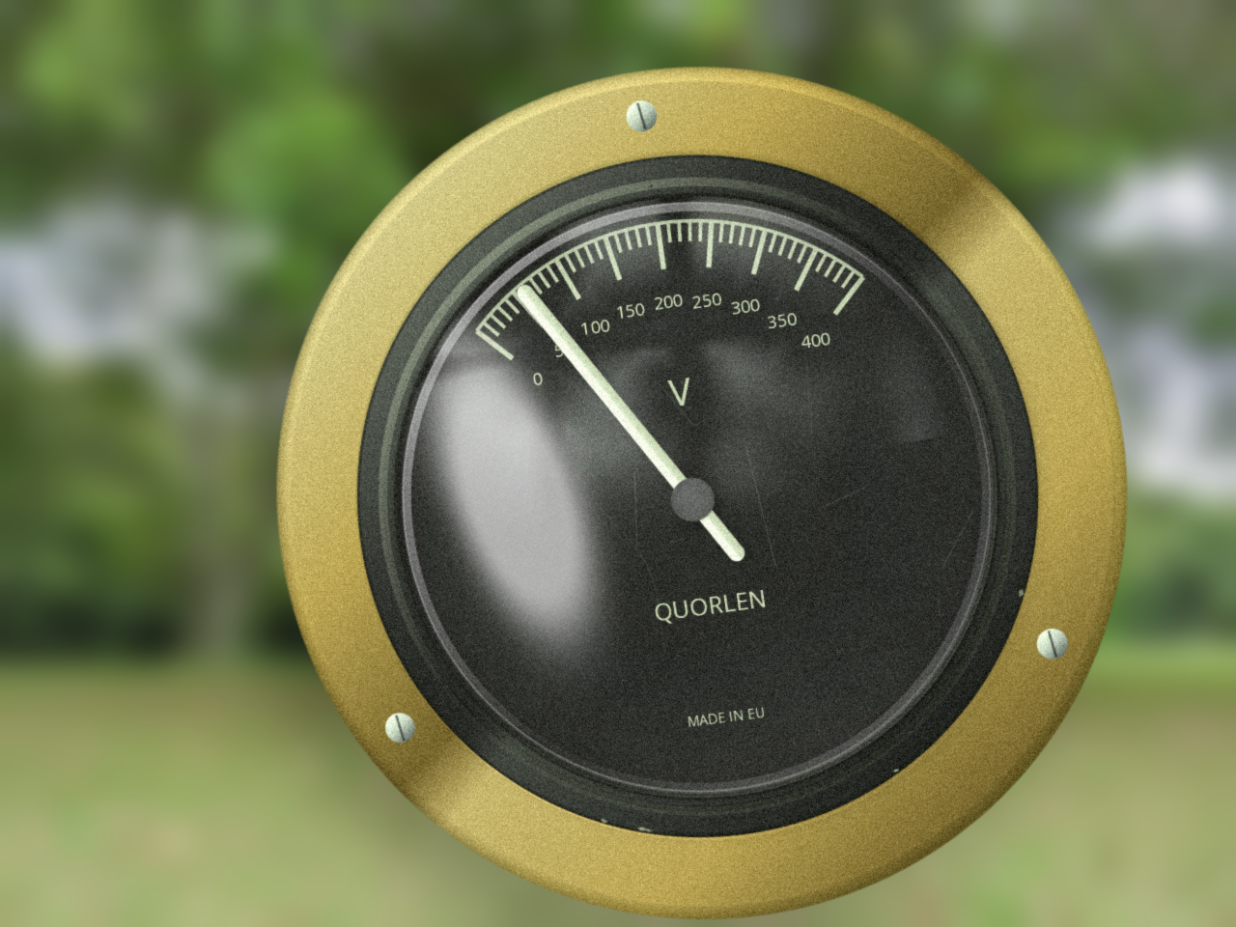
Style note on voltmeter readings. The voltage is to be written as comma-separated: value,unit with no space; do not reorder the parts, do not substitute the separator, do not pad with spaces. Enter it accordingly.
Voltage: 60,V
